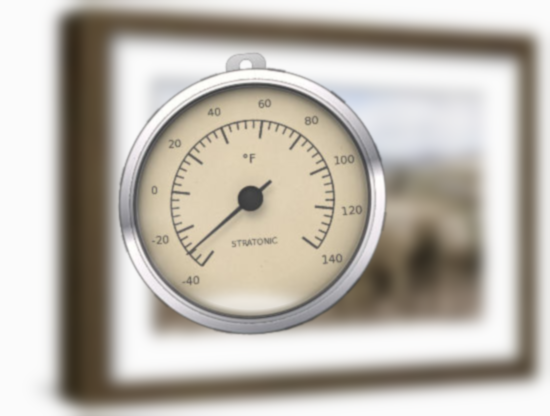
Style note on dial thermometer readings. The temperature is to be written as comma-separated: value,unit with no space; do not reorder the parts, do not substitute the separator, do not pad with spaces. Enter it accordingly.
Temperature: -32,°F
